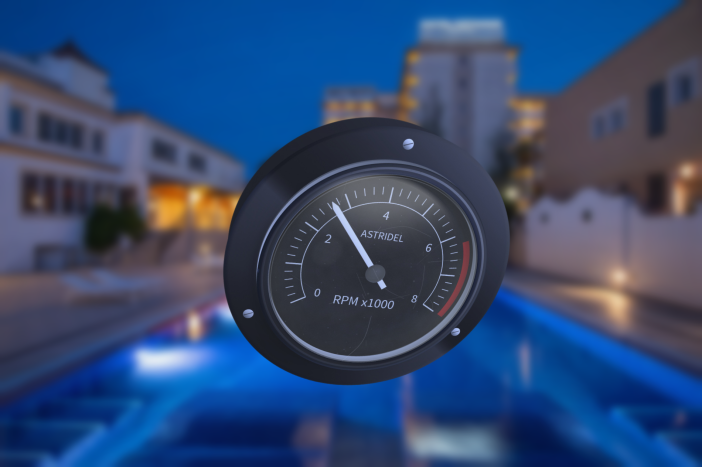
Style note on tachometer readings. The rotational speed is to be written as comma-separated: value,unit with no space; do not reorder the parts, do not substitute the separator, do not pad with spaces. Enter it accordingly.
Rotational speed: 2700,rpm
